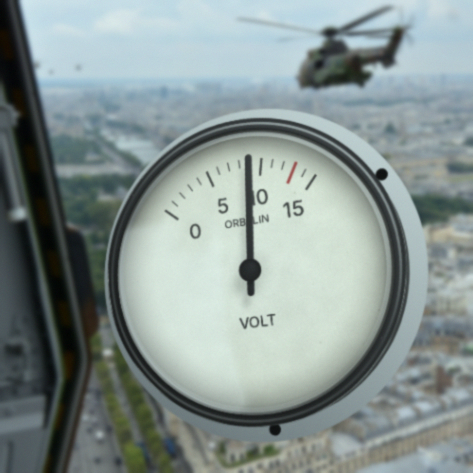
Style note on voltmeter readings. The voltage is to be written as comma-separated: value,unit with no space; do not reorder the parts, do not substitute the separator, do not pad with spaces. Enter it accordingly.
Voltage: 9,V
